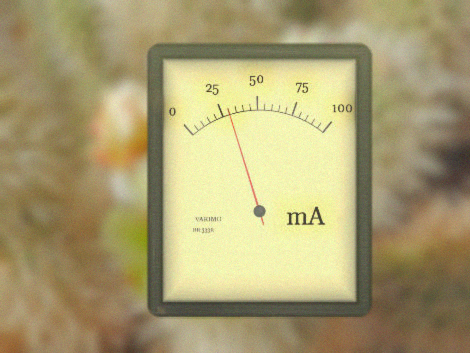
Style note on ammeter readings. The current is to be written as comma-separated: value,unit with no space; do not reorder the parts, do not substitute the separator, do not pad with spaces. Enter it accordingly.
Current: 30,mA
